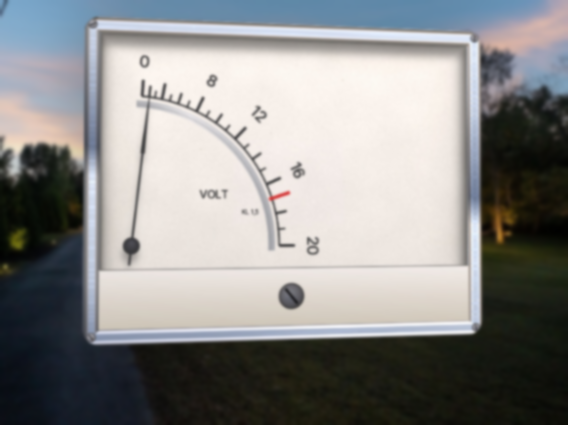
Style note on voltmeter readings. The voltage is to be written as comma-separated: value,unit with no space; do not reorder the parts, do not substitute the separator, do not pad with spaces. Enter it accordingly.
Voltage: 2,V
